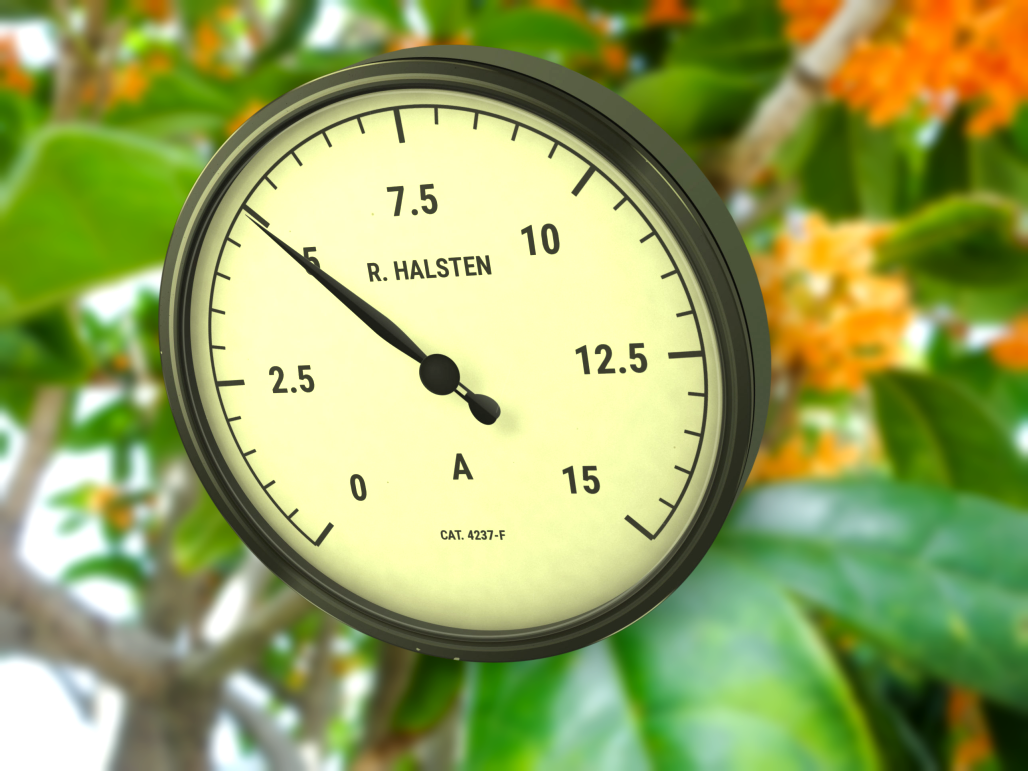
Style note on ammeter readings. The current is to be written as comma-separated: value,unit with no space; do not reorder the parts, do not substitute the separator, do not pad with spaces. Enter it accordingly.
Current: 5,A
